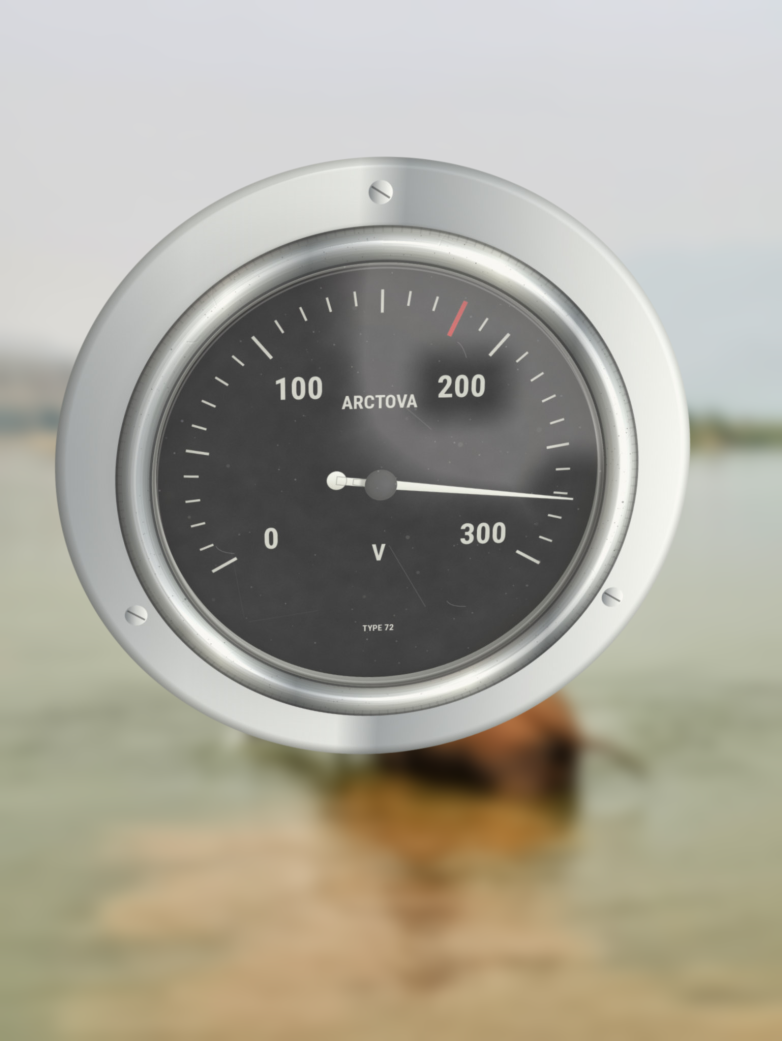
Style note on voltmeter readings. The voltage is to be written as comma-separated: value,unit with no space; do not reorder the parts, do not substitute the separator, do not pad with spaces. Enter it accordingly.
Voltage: 270,V
